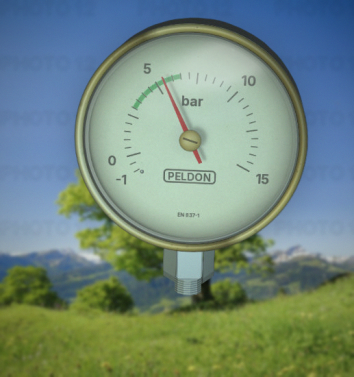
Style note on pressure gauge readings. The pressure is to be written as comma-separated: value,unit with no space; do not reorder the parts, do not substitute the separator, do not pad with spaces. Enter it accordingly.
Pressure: 5.5,bar
